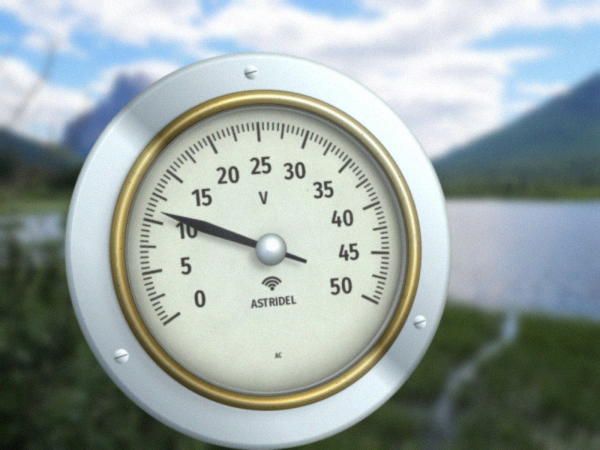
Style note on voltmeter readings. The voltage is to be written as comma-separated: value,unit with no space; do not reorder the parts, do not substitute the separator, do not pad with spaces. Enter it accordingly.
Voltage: 11,V
